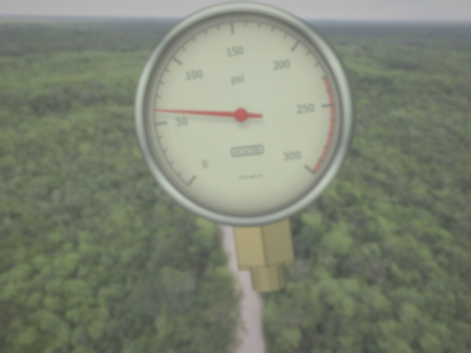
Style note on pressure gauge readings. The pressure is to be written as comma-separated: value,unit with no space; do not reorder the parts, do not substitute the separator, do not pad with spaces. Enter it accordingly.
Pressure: 60,psi
